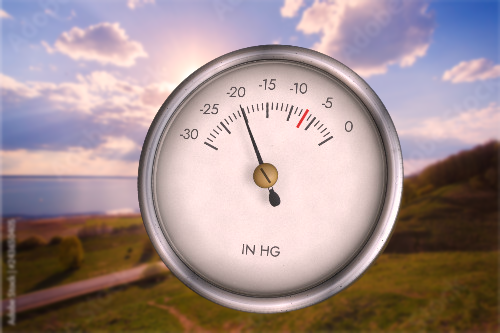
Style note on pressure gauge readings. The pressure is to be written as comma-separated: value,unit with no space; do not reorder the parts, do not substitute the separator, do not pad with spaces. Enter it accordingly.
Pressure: -20,inHg
